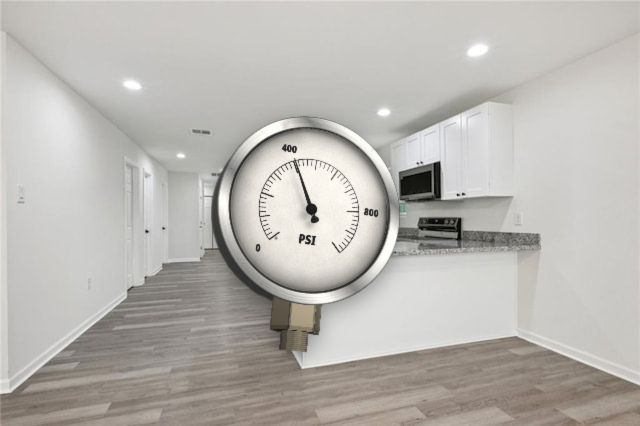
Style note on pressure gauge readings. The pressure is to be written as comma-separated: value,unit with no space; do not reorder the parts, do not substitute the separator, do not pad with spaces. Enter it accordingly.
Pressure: 400,psi
